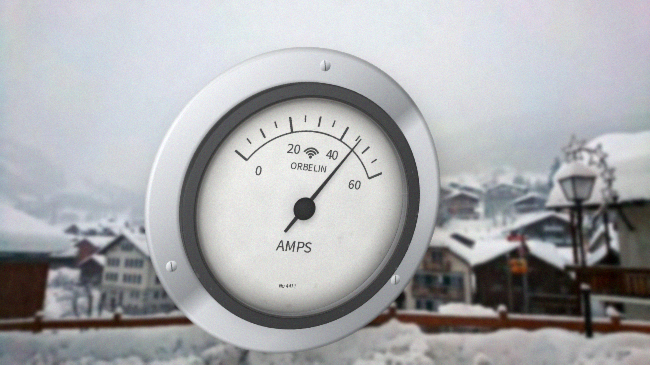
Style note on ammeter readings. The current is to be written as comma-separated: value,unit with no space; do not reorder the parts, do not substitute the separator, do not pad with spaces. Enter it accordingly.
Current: 45,A
